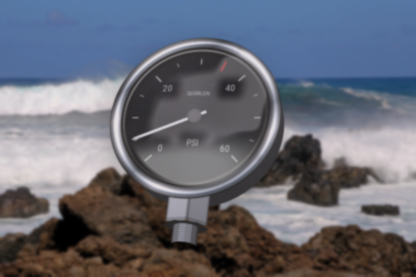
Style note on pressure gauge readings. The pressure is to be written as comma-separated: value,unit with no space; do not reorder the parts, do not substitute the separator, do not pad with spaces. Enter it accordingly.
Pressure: 5,psi
